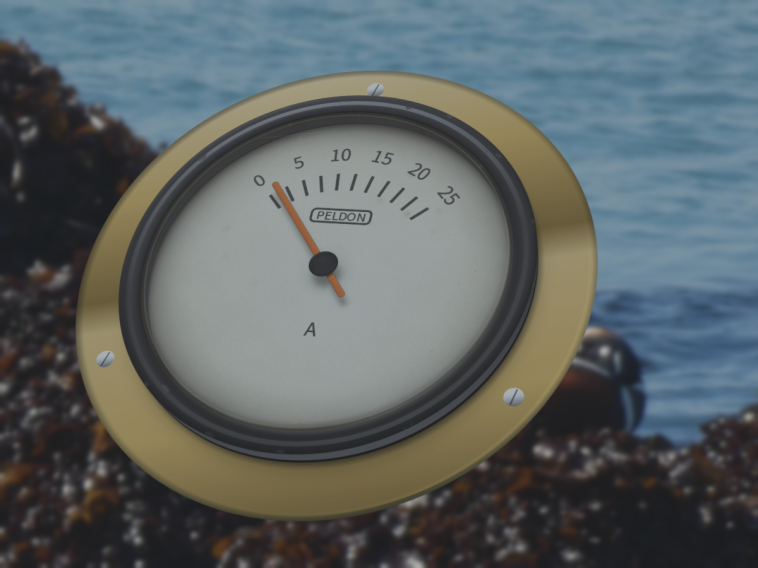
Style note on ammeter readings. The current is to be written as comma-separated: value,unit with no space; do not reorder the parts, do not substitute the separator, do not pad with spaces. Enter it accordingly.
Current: 1.25,A
